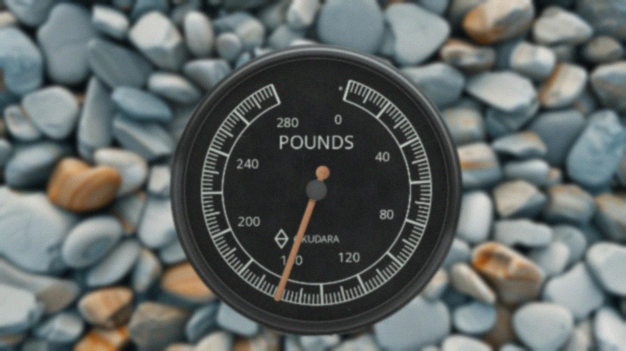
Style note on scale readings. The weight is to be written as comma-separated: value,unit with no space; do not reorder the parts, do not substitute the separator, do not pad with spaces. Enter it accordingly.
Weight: 160,lb
